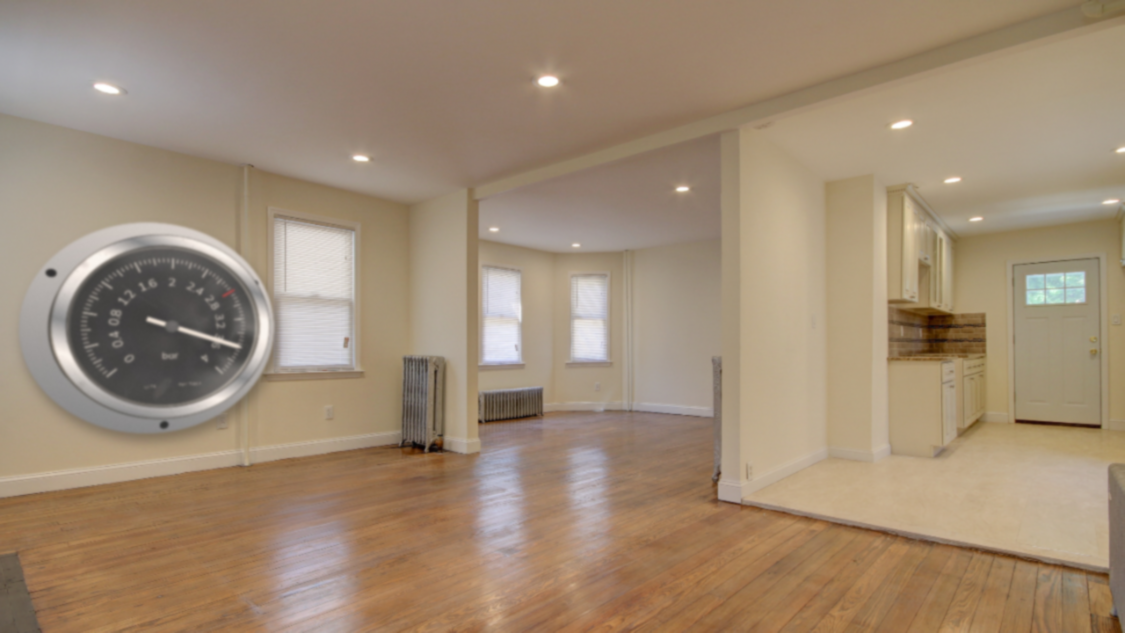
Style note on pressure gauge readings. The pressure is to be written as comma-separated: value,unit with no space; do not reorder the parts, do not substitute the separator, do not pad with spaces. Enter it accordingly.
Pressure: 3.6,bar
